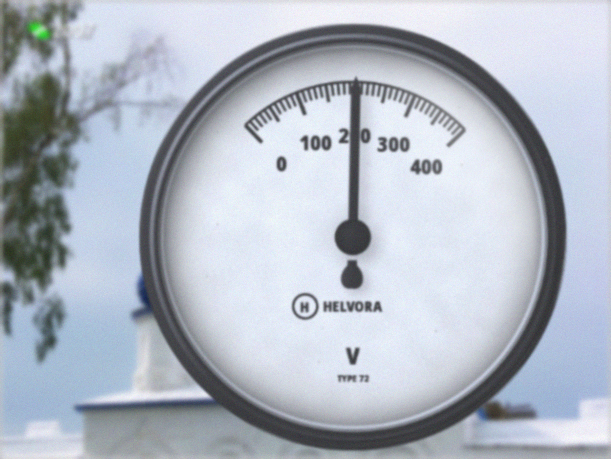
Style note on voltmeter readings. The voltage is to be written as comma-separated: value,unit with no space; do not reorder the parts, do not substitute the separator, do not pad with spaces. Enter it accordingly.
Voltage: 200,V
